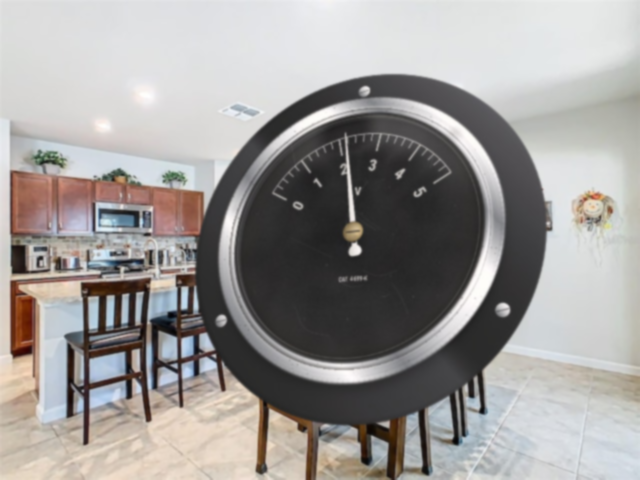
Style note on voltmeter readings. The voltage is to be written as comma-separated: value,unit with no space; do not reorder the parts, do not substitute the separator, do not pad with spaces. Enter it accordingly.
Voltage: 2.2,V
